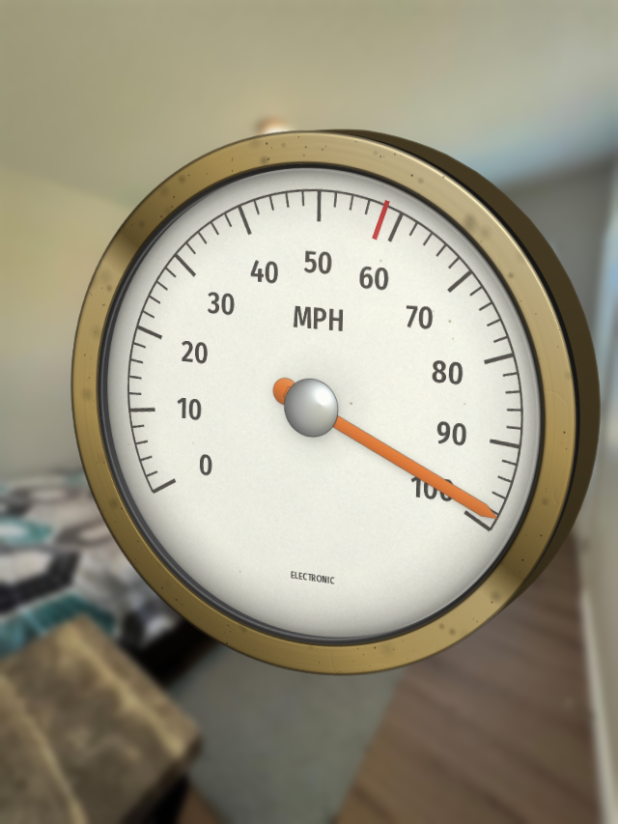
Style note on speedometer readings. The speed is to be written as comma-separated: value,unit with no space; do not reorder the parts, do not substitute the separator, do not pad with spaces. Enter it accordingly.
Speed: 98,mph
